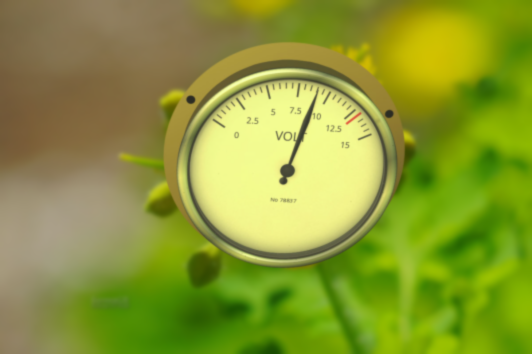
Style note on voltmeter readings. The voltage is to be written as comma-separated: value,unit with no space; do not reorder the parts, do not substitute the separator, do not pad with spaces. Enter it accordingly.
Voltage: 9,V
